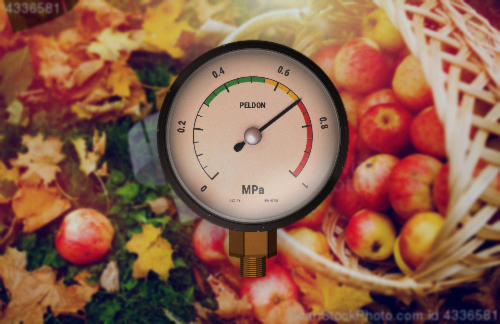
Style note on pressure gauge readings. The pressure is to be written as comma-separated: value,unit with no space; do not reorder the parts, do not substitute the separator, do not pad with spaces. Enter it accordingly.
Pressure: 0.7,MPa
